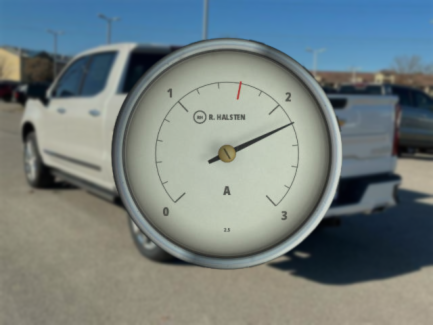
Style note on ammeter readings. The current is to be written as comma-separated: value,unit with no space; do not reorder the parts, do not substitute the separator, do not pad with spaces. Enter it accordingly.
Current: 2.2,A
